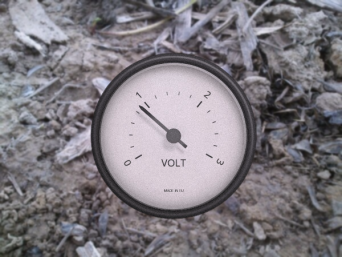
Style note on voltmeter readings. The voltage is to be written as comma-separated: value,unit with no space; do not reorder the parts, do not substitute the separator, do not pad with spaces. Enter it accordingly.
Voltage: 0.9,V
